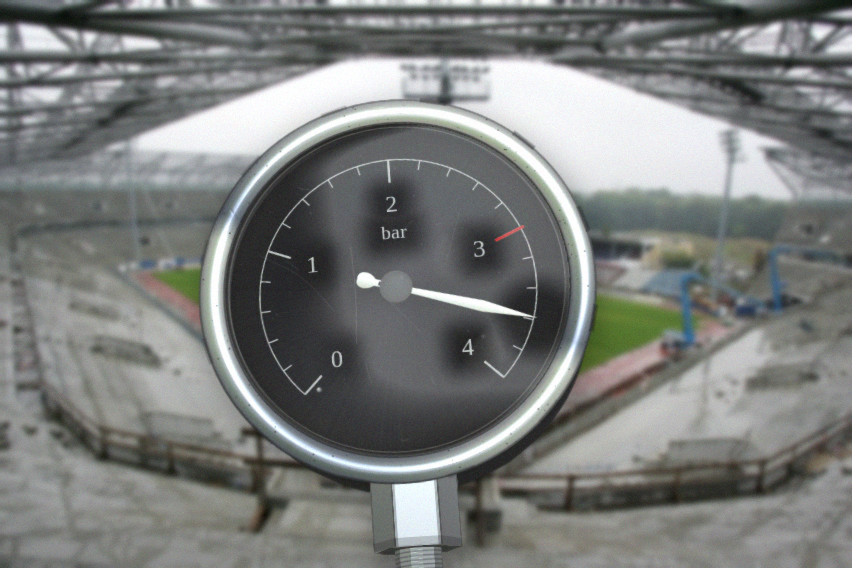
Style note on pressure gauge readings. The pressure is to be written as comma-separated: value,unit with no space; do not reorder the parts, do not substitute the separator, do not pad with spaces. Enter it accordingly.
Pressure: 3.6,bar
